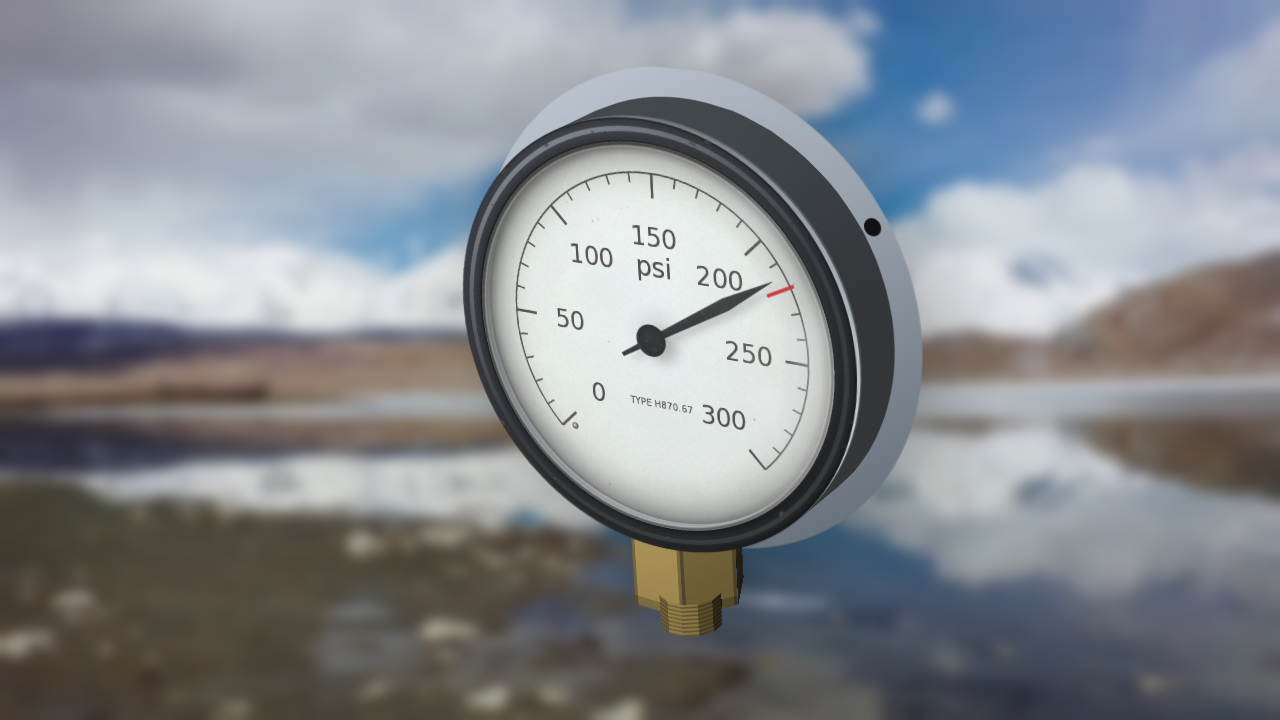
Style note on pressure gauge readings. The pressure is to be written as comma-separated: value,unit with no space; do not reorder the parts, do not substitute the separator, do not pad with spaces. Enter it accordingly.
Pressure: 215,psi
